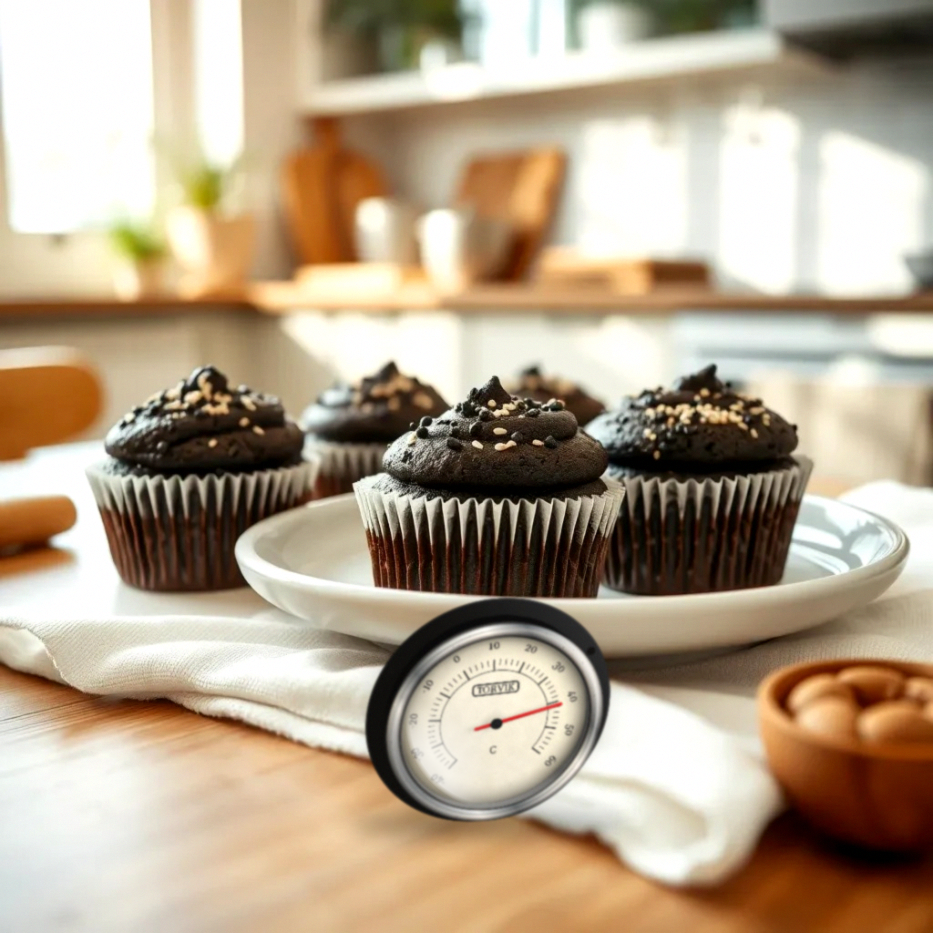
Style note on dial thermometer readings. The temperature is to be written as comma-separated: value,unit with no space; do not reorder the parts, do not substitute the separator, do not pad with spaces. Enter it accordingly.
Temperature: 40,°C
